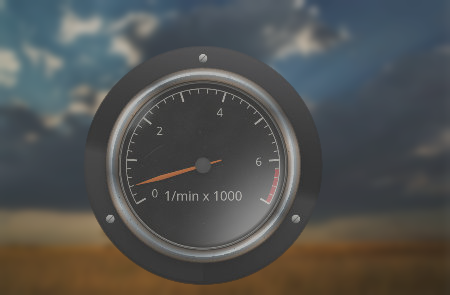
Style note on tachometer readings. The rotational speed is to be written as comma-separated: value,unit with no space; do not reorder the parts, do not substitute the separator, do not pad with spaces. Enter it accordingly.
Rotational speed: 400,rpm
